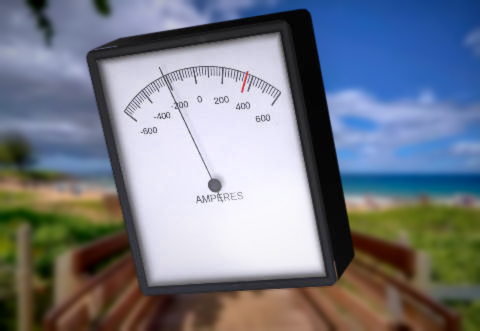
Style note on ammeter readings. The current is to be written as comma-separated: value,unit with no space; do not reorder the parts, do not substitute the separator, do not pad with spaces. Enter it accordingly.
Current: -200,A
